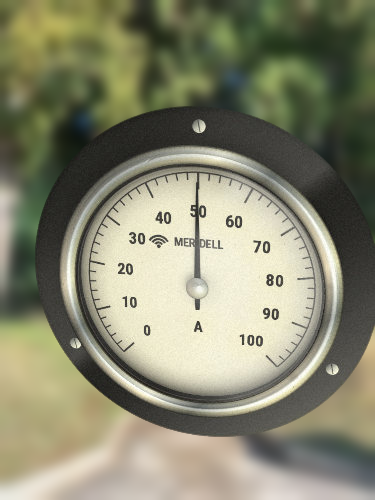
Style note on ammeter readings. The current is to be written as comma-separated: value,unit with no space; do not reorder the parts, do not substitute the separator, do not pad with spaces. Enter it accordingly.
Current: 50,A
